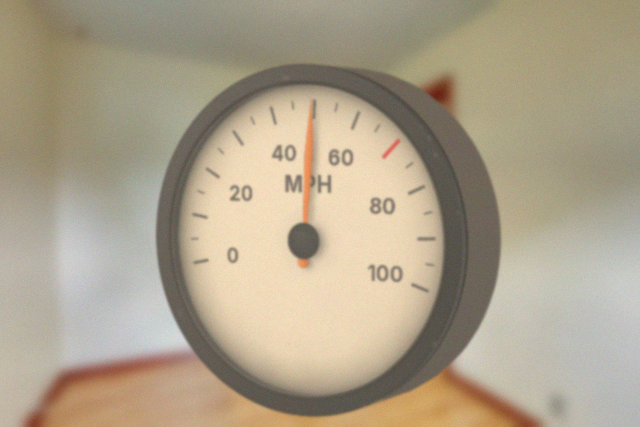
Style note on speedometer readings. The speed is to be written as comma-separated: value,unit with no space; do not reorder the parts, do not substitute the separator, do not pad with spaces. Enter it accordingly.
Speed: 50,mph
